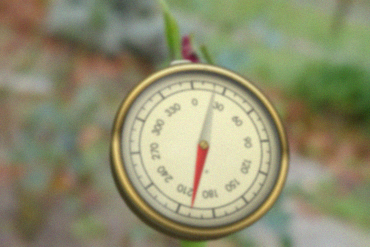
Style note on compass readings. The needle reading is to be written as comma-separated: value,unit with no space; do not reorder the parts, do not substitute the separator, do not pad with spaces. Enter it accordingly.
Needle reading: 200,°
